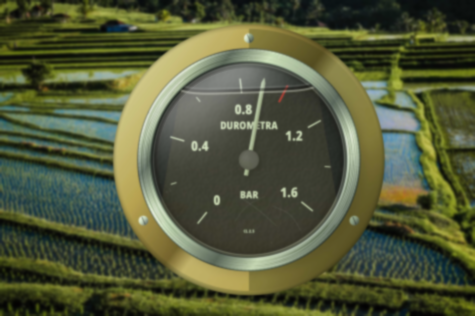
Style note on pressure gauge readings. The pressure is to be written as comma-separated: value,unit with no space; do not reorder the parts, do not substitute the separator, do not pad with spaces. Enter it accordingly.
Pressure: 0.9,bar
